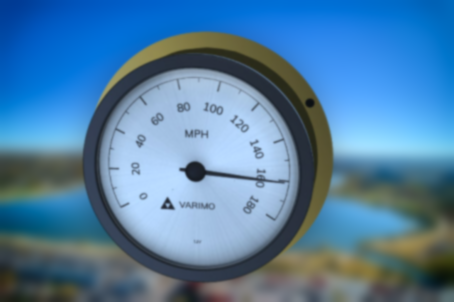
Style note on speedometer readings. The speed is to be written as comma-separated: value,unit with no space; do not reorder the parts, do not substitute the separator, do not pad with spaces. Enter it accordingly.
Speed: 160,mph
